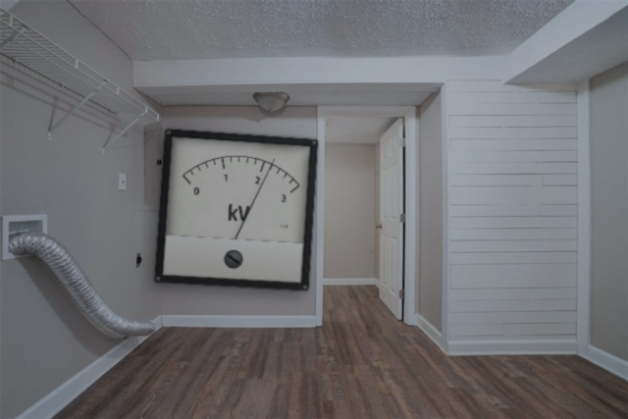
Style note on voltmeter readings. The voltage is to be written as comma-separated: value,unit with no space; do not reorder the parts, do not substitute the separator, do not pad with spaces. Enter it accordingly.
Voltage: 2.2,kV
